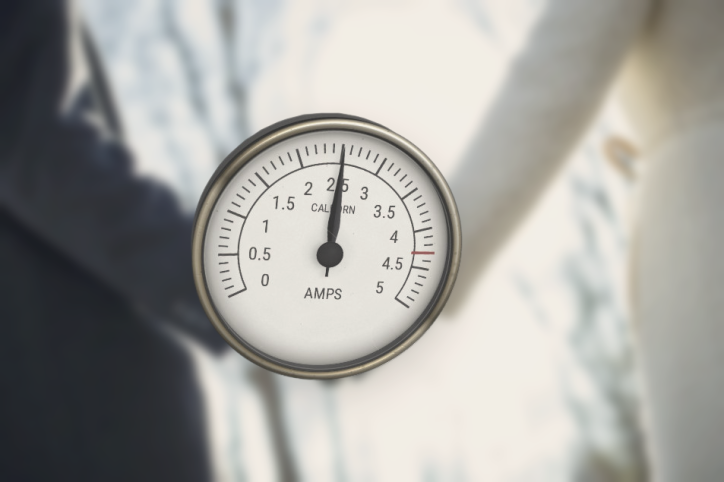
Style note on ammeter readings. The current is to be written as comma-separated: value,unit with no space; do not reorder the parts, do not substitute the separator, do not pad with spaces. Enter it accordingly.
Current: 2.5,A
